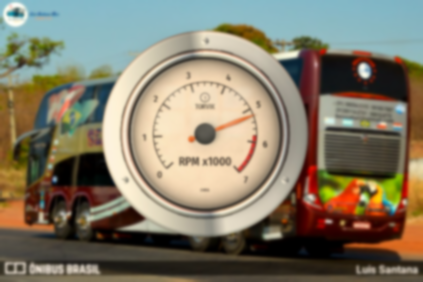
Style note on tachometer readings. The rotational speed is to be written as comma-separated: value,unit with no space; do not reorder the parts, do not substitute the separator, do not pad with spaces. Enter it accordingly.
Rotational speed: 5200,rpm
